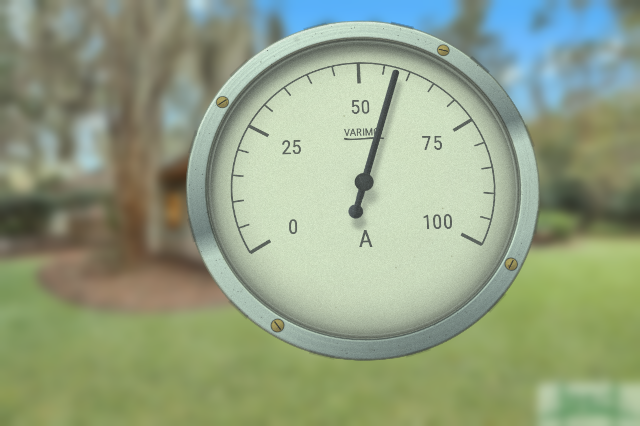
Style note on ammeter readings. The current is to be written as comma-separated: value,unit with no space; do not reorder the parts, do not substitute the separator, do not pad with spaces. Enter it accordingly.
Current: 57.5,A
